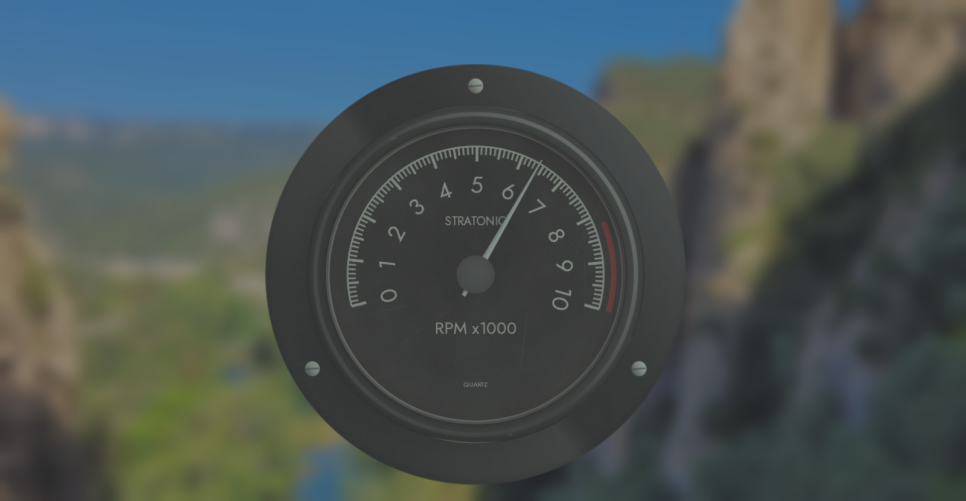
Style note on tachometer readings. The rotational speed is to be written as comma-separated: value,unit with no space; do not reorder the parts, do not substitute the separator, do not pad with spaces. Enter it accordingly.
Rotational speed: 6400,rpm
